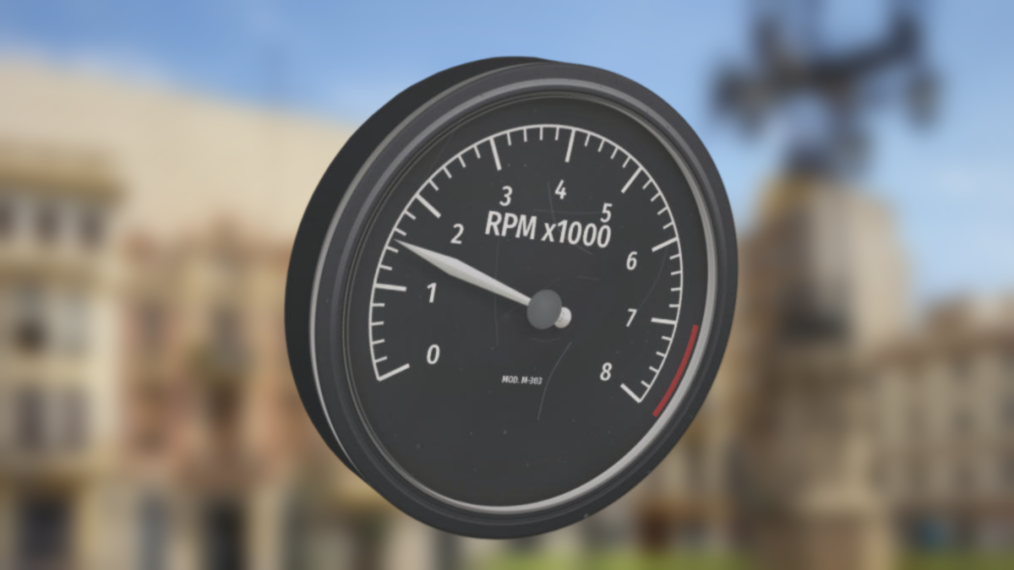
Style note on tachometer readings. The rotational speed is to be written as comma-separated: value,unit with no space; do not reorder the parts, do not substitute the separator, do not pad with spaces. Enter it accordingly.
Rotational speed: 1500,rpm
